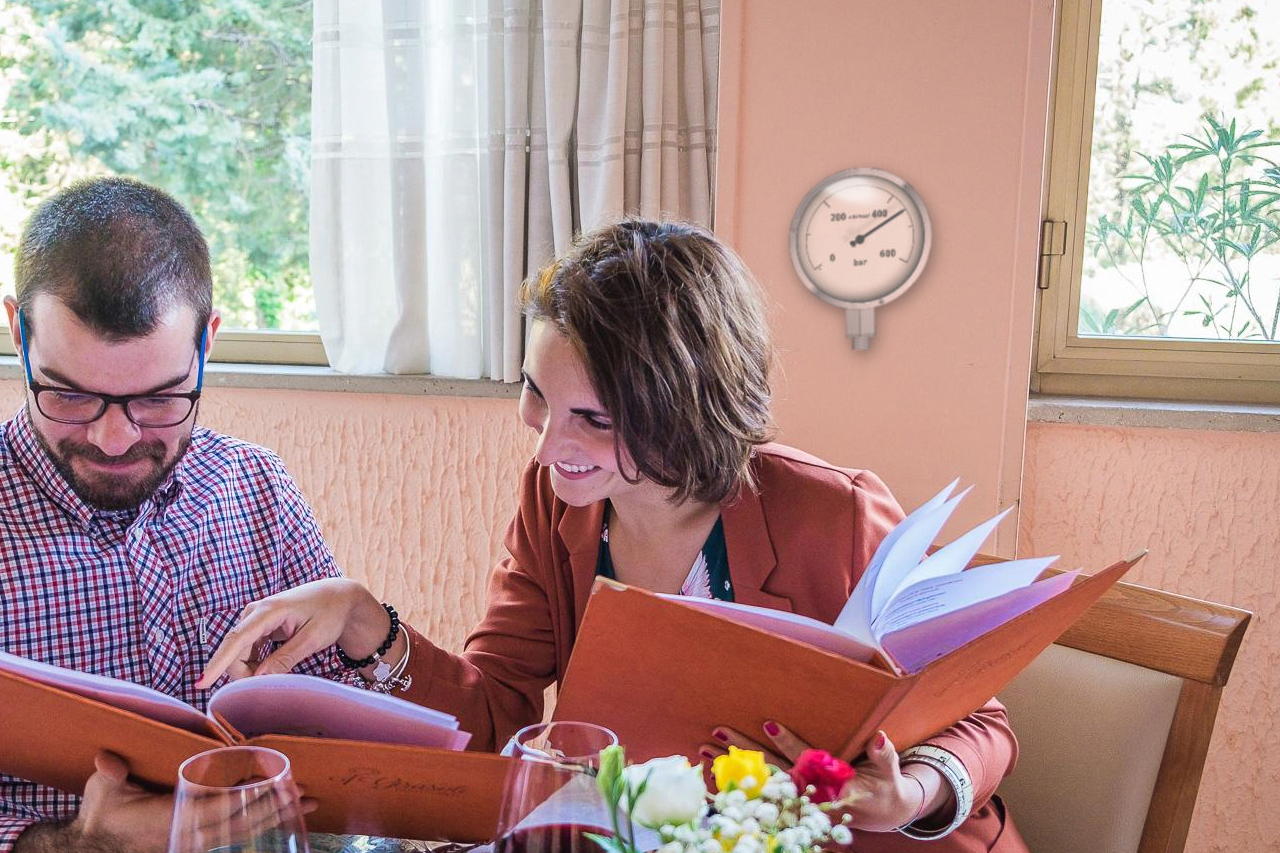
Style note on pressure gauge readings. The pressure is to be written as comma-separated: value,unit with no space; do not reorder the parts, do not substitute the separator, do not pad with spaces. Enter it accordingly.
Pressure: 450,bar
